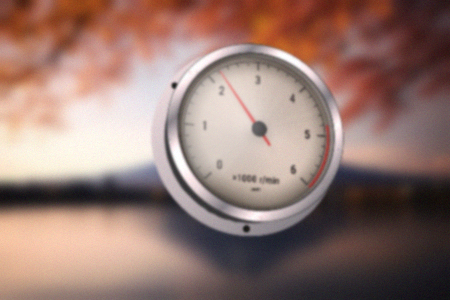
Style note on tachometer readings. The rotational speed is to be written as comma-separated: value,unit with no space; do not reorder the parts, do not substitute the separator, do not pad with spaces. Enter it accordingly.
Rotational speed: 2200,rpm
